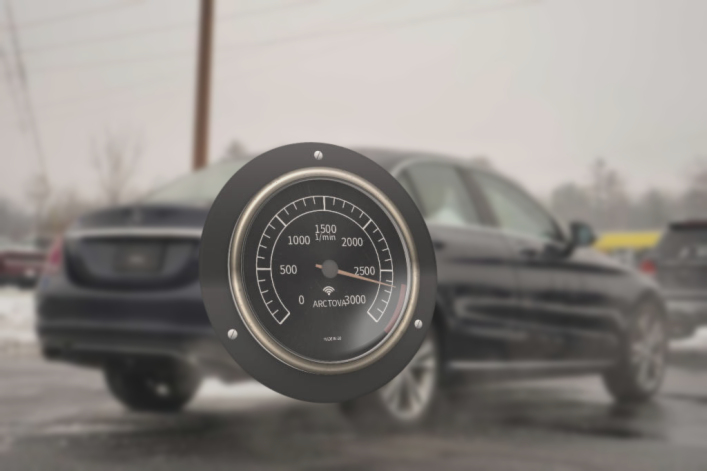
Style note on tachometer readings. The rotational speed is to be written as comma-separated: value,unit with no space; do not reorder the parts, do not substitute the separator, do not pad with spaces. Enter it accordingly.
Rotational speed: 2650,rpm
